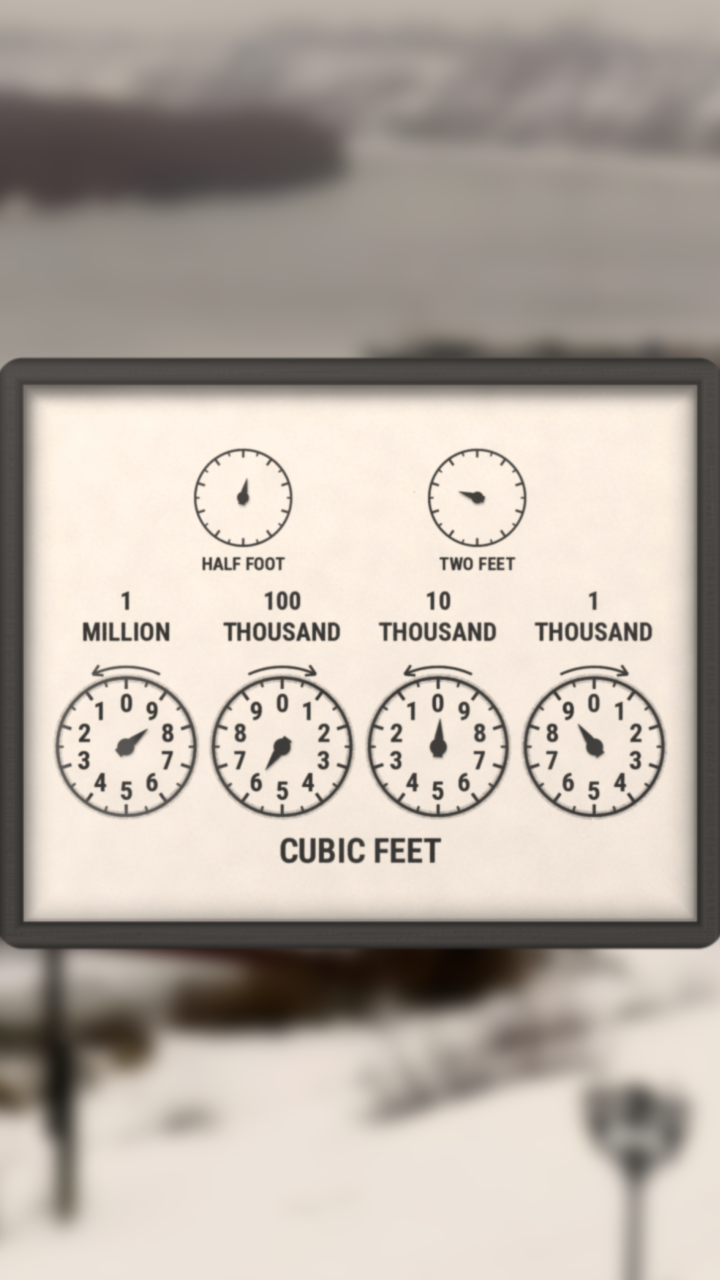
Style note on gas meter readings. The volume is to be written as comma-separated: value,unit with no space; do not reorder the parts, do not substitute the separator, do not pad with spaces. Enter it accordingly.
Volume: 859900,ft³
